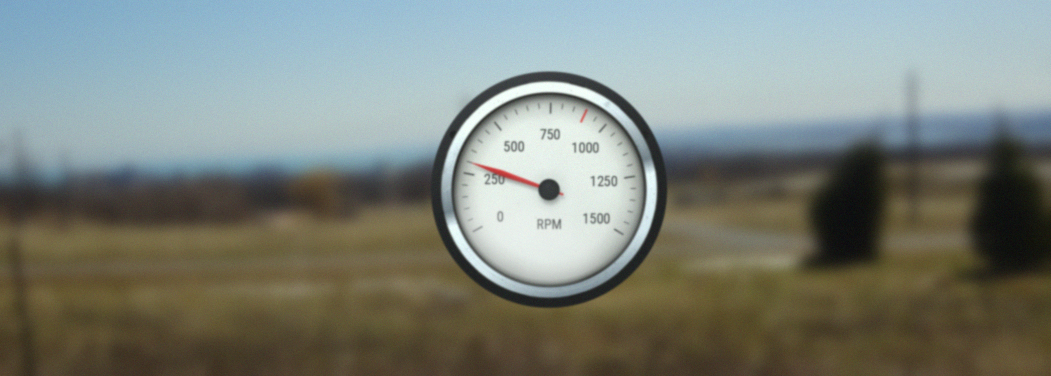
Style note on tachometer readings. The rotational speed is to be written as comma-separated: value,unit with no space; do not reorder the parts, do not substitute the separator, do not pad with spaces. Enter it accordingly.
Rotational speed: 300,rpm
